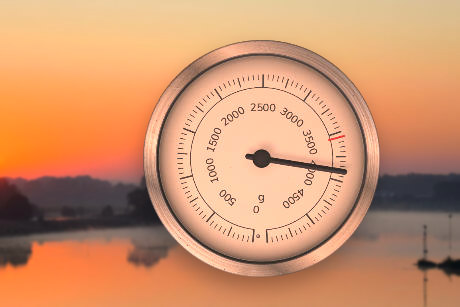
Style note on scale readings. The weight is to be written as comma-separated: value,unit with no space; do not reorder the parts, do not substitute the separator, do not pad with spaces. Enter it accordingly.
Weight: 3900,g
